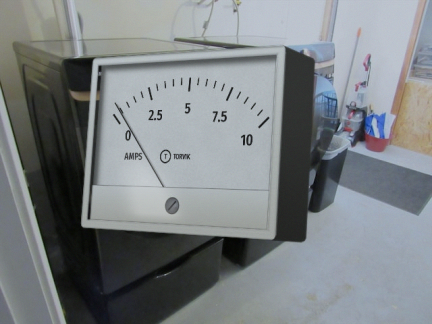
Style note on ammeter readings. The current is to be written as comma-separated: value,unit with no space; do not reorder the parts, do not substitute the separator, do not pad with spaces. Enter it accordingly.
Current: 0.5,A
